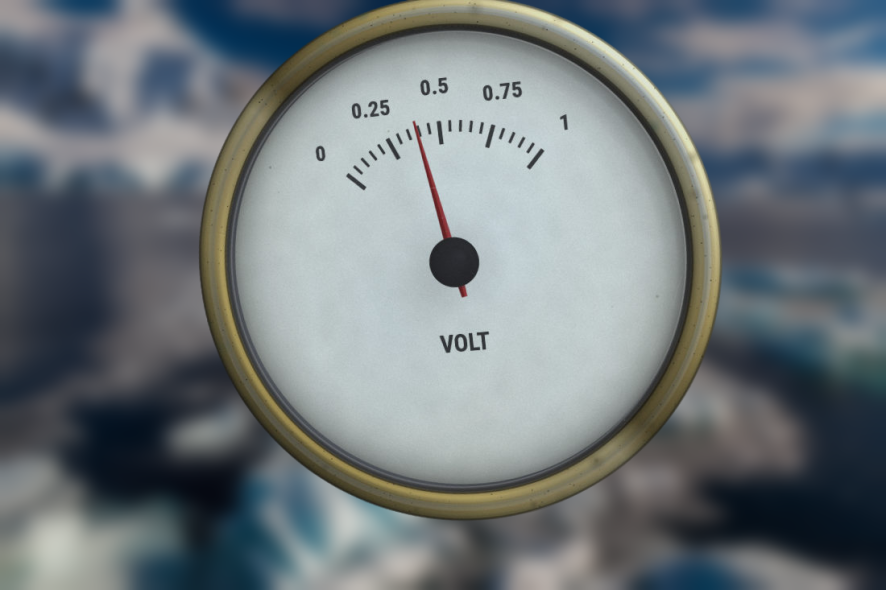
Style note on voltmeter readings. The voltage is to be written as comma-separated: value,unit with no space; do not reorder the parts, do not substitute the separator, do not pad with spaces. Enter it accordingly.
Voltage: 0.4,V
